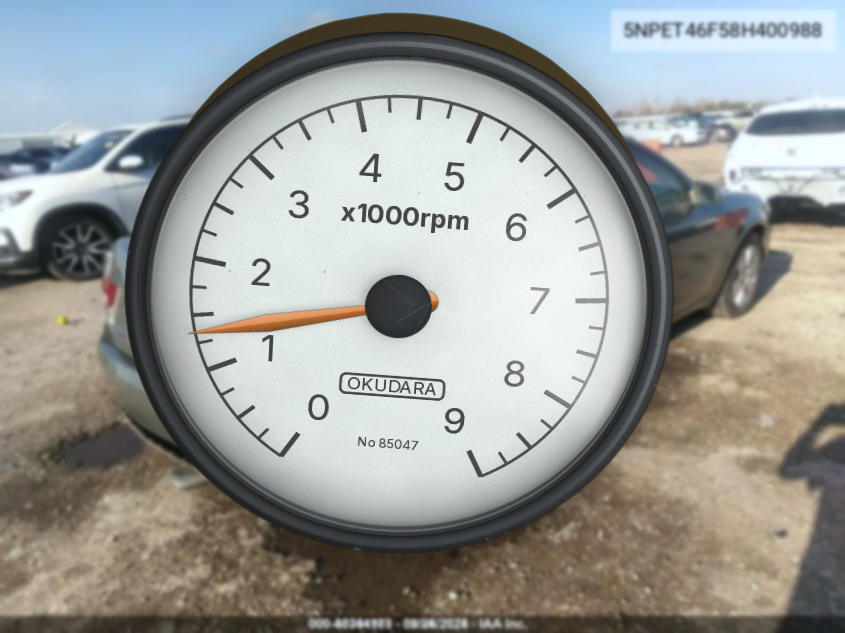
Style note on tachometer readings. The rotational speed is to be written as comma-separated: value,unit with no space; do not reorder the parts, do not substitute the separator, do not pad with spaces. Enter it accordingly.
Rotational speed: 1375,rpm
